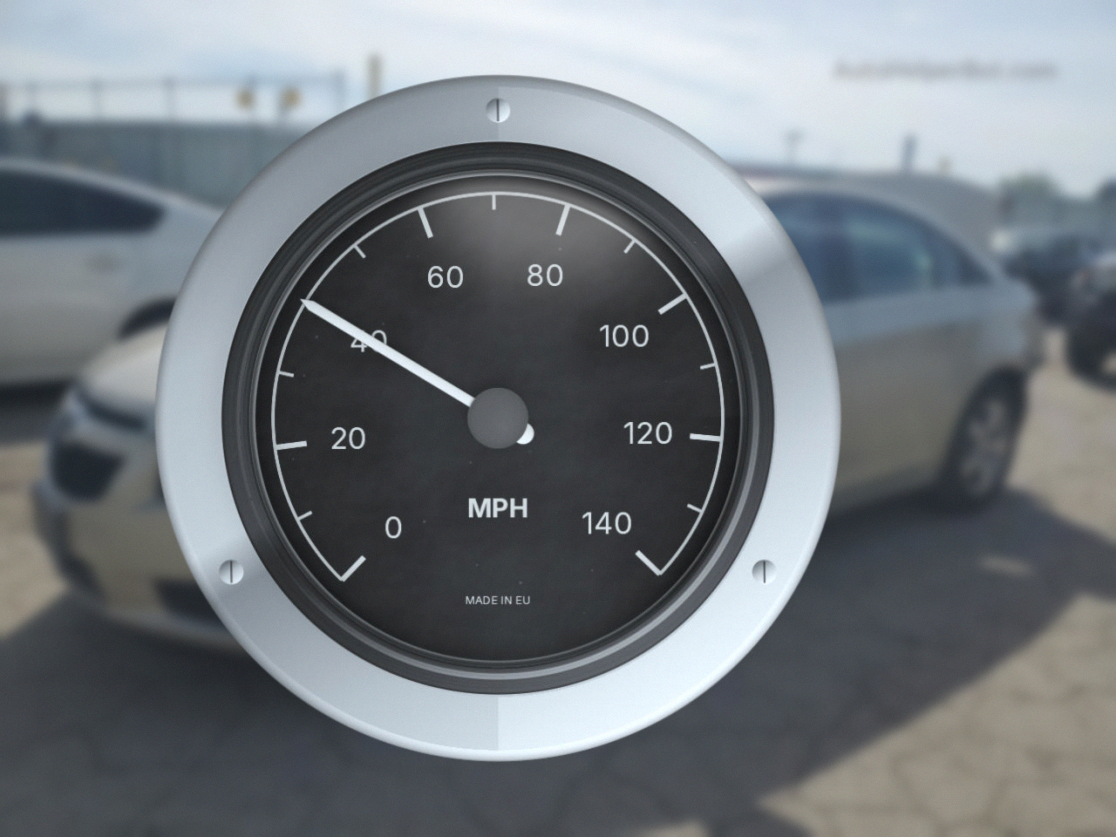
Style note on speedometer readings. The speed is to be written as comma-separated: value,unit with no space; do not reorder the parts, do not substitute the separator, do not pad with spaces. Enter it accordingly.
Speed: 40,mph
